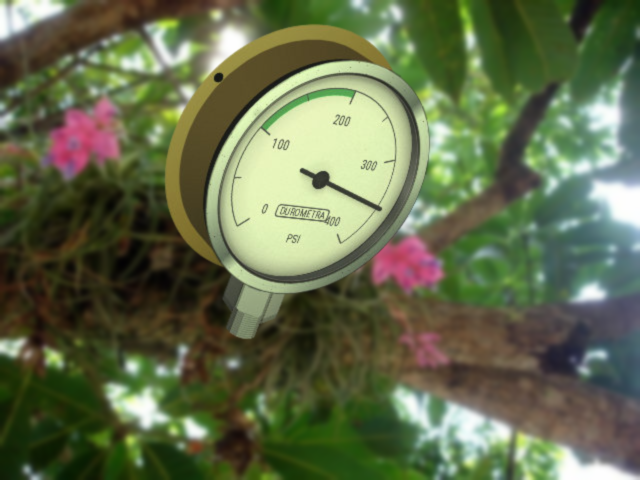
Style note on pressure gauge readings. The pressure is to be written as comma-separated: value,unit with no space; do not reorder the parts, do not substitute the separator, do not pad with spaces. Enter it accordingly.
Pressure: 350,psi
